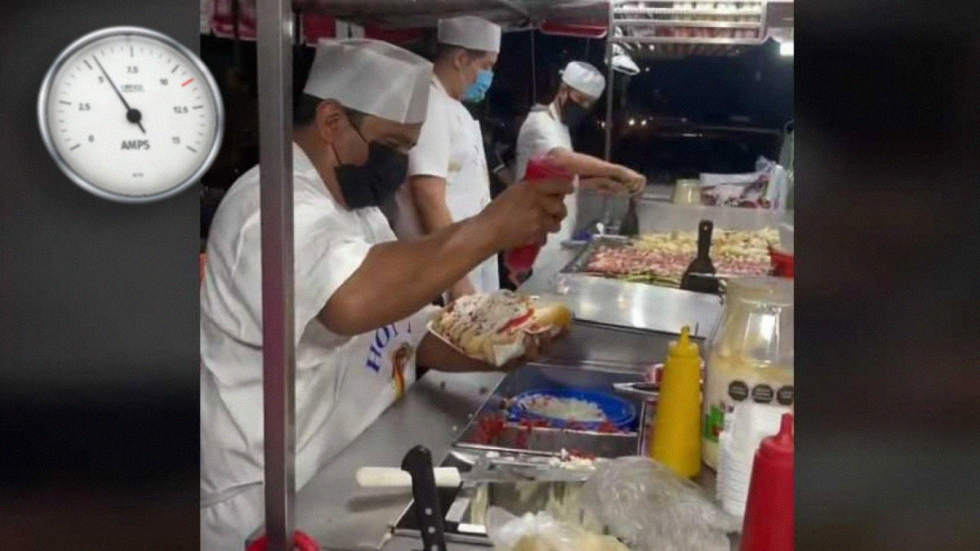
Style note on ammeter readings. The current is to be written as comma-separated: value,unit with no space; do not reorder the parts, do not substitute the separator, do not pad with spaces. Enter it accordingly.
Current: 5.5,A
